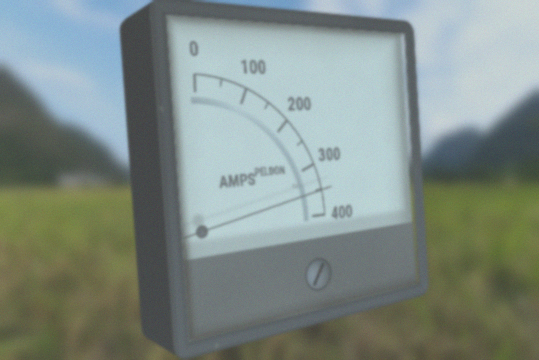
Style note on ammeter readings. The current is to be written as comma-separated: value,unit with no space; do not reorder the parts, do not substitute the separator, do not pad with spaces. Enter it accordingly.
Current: 350,A
